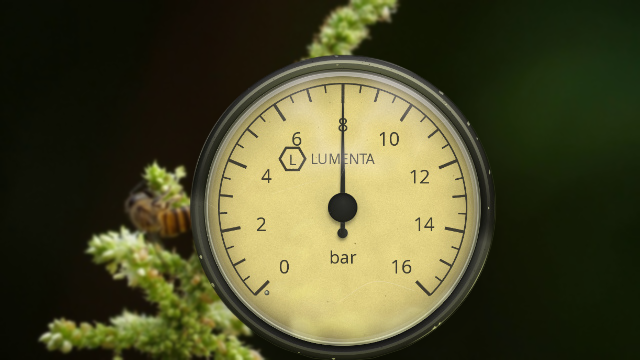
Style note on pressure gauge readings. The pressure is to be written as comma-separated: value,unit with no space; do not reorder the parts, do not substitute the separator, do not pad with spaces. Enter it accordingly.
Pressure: 8,bar
